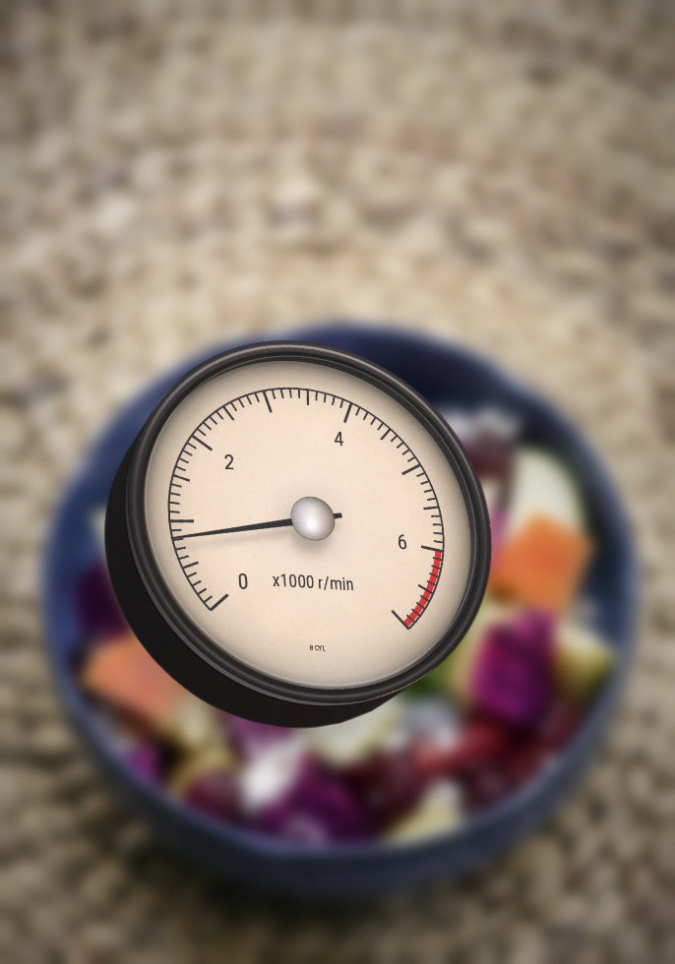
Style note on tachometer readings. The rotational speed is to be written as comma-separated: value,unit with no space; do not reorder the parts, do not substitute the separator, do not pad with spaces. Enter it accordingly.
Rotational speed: 800,rpm
